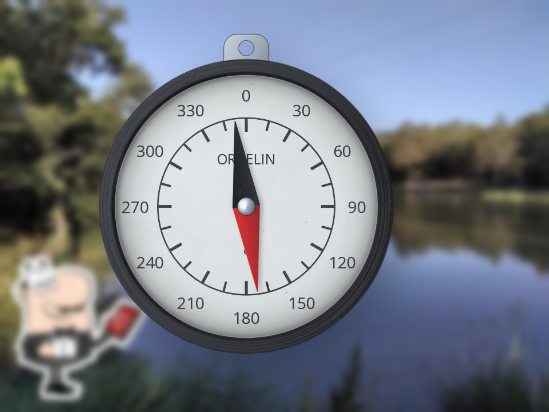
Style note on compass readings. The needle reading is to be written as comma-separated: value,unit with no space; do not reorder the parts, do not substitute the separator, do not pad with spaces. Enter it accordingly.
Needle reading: 172.5,°
